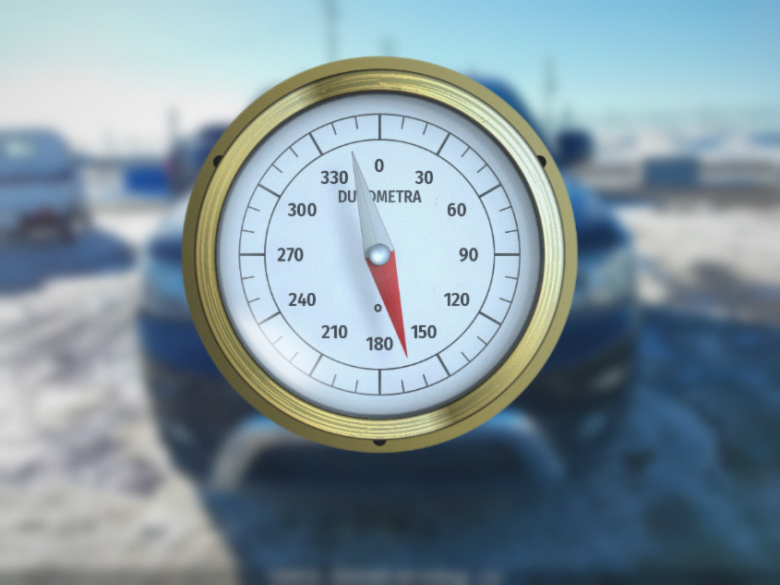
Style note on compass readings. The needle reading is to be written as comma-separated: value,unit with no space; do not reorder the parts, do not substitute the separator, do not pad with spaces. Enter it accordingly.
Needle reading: 165,°
